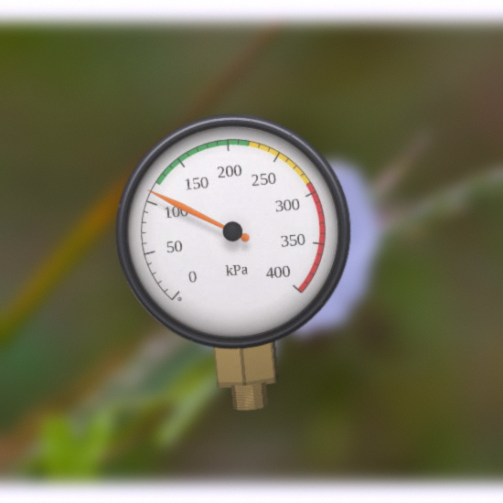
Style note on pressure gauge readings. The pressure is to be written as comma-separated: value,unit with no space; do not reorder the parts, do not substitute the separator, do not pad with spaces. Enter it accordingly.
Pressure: 110,kPa
